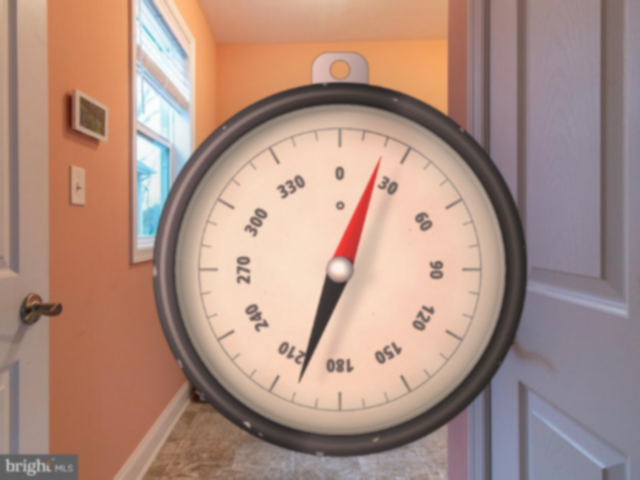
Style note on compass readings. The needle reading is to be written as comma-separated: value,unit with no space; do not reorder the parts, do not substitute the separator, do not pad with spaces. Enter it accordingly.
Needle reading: 20,°
